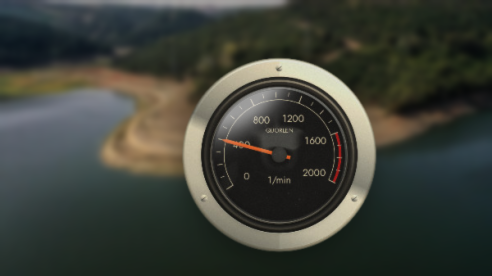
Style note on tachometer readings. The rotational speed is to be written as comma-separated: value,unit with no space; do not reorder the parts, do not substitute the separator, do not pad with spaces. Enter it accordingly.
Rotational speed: 400,rpm
